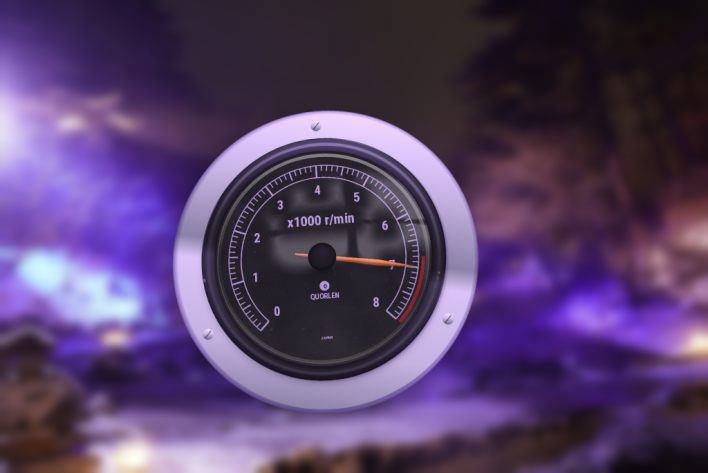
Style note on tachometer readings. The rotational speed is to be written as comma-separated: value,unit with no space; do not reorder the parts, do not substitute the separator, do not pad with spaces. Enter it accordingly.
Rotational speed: 7000,rpm
